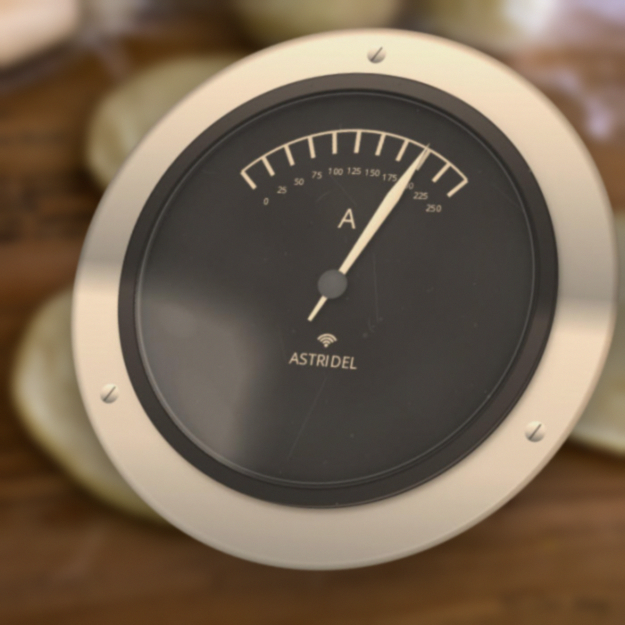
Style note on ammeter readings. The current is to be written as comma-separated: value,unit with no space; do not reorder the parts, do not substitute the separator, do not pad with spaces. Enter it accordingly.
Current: 200,A
